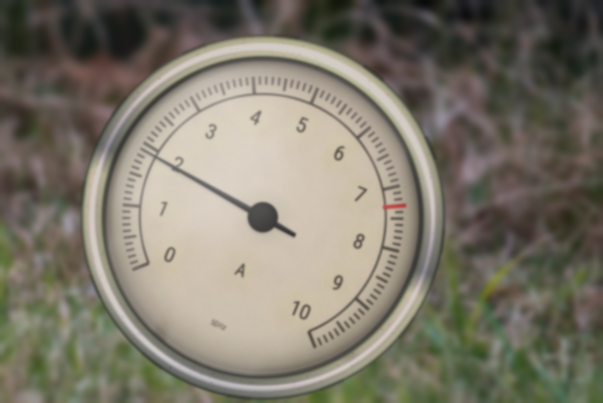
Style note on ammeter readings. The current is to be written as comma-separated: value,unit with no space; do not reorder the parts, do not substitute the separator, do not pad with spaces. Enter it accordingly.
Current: 1.9,A
